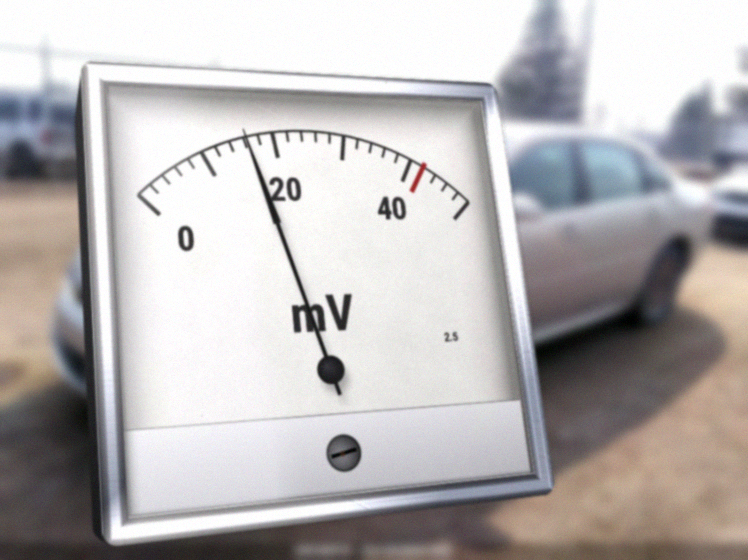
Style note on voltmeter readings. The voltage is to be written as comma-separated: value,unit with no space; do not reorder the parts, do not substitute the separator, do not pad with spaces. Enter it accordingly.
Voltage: 16,mV
